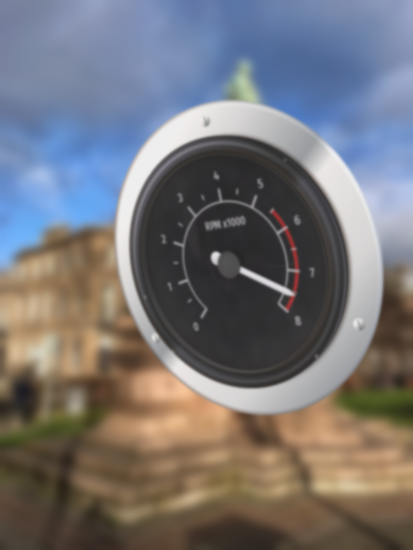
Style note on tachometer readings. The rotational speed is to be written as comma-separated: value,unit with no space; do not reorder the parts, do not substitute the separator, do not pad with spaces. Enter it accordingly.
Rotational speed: 7500,rpm
